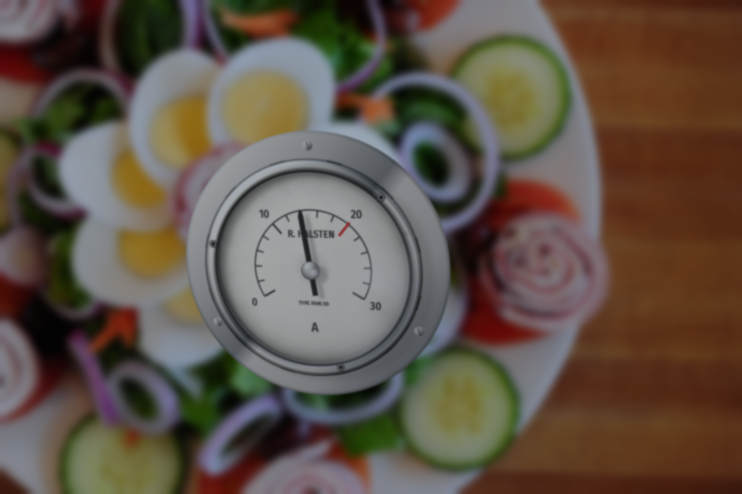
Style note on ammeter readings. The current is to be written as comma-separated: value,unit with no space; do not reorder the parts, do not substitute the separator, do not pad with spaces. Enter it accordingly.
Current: 14,A
